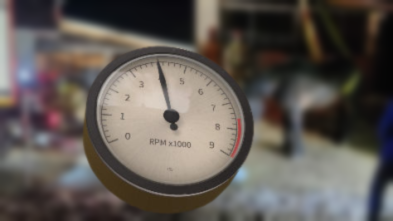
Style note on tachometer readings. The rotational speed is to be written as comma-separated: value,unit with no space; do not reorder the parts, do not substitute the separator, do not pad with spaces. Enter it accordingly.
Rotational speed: 4000,rpm
